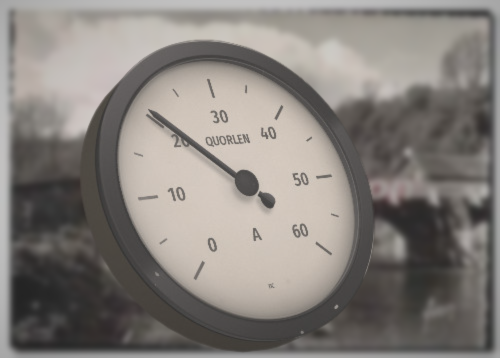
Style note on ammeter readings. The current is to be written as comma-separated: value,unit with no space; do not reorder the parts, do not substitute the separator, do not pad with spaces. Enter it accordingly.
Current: 20,A
